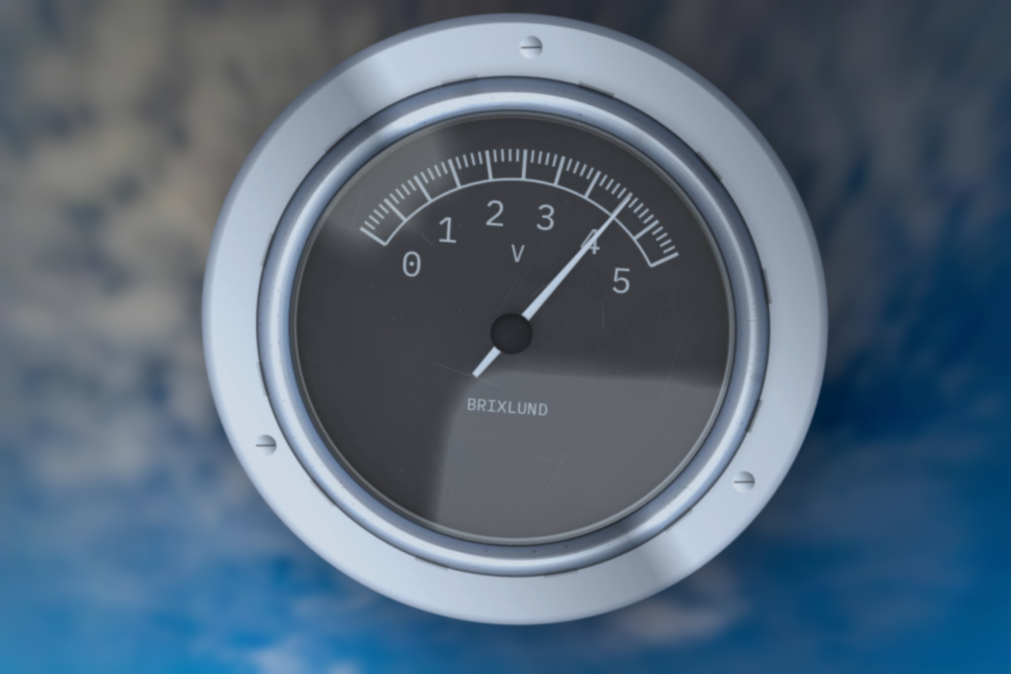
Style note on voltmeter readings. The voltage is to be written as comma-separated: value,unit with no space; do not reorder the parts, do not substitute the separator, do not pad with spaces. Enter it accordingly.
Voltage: 4,V
